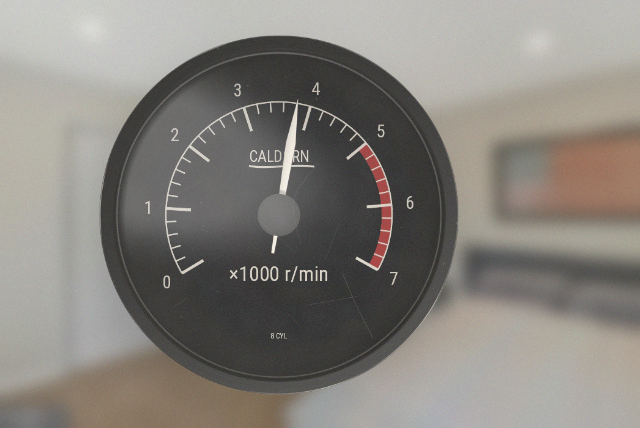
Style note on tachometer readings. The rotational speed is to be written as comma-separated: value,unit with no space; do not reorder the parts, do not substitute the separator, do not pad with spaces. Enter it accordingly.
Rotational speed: 3800,rpm
